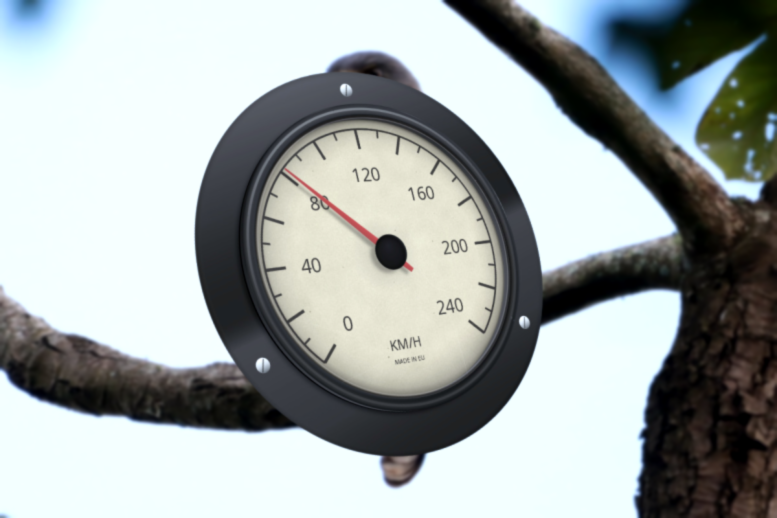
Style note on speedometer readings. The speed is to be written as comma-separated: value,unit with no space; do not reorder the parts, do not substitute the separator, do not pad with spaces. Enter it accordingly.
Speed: 80,km/h
